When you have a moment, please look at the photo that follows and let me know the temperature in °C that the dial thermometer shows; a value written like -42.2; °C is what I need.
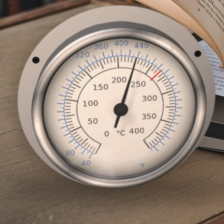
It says 225; °C
